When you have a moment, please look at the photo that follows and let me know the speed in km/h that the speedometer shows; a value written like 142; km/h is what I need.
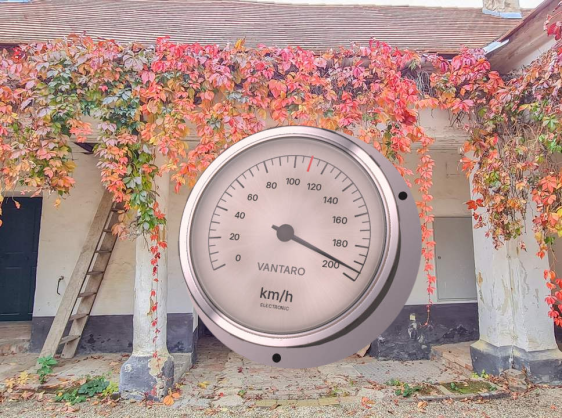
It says 195; km/h
